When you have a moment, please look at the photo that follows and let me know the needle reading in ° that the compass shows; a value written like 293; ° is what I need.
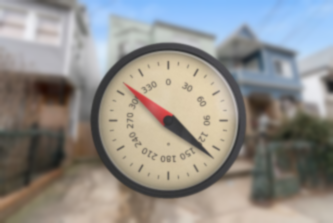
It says 310; °
